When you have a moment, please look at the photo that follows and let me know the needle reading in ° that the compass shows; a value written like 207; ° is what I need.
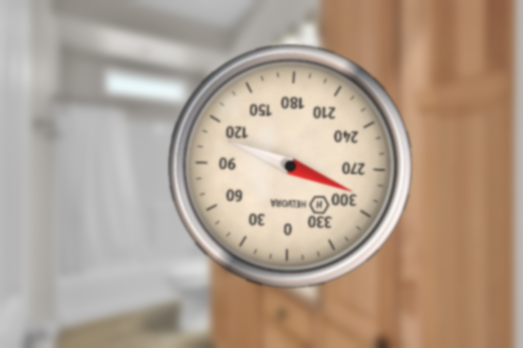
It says 290; °
